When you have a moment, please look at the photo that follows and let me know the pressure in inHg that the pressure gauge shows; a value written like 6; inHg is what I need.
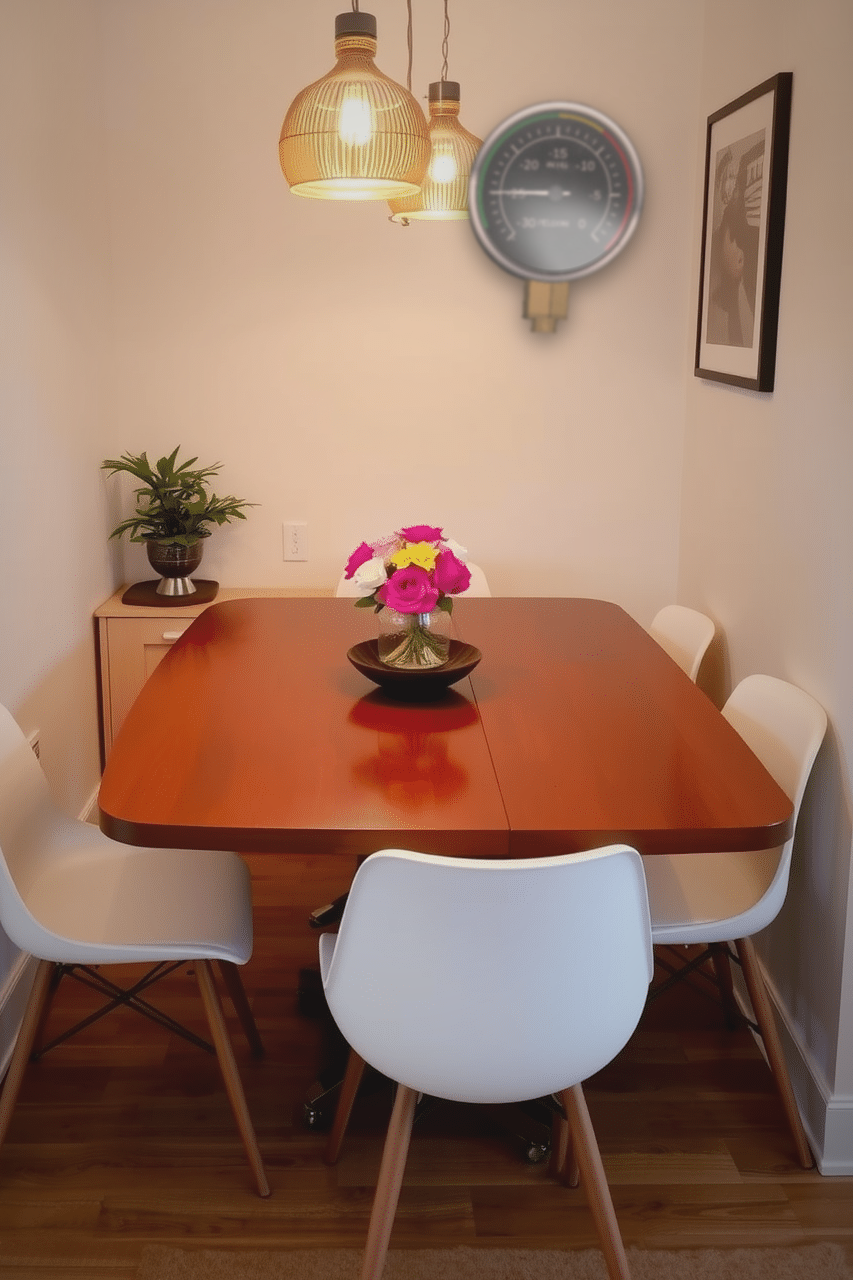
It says -25; inHg
